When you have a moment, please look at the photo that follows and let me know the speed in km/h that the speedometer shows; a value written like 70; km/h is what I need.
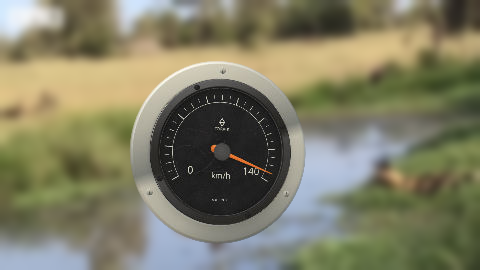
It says 135; km/h
